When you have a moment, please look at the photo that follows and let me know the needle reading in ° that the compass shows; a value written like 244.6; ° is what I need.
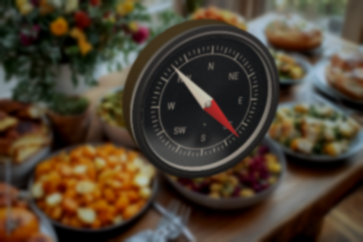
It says 135; °
